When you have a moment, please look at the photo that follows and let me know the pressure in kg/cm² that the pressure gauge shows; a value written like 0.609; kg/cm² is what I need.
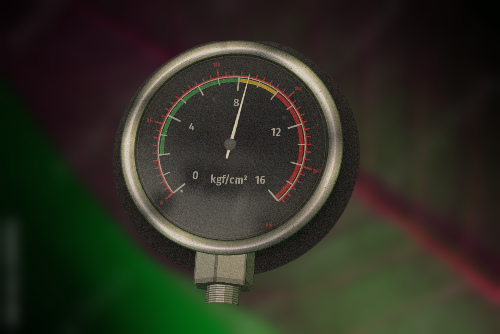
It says 8.5; kg/cm²
